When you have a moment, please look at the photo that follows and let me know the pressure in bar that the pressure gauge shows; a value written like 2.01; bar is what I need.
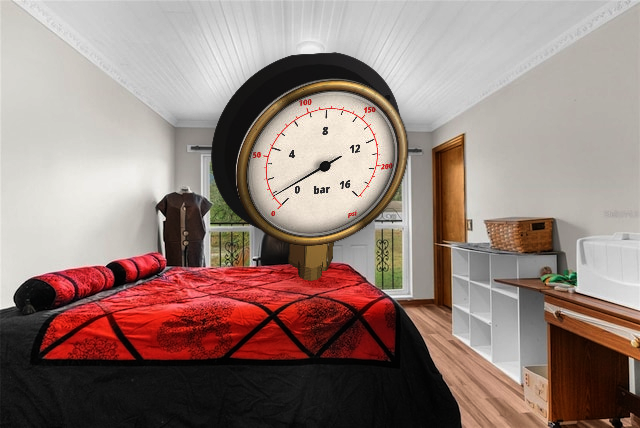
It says 1; bar
